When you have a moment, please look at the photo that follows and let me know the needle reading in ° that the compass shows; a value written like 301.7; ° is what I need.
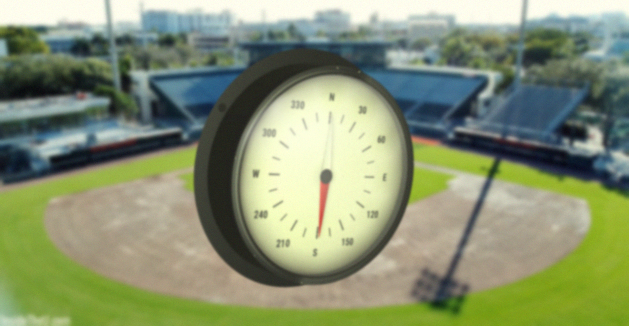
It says 180; °
